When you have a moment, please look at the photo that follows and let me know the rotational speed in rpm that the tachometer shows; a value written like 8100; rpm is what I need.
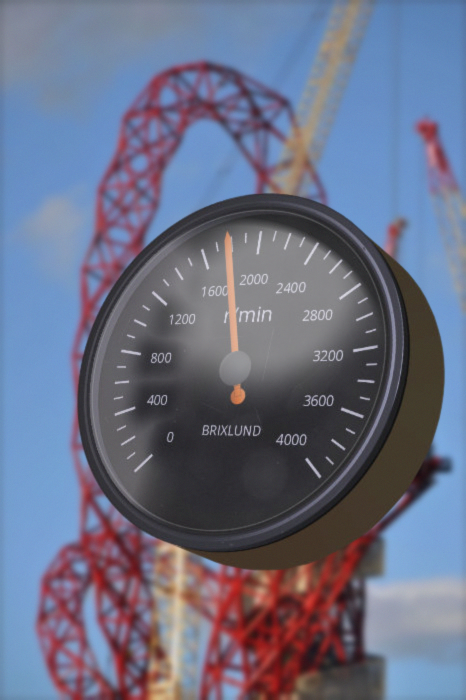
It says 1800; rpm
